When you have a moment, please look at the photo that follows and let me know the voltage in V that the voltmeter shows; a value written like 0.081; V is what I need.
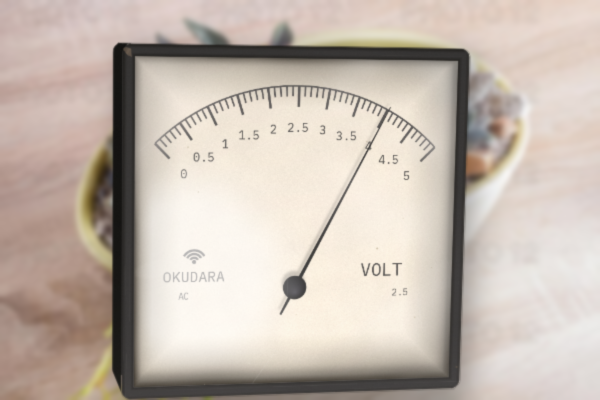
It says 4; V
